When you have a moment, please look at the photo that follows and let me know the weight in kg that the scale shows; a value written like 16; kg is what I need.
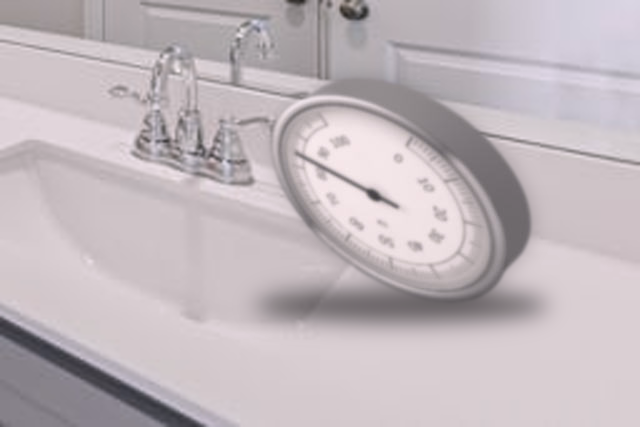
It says 85; kg
